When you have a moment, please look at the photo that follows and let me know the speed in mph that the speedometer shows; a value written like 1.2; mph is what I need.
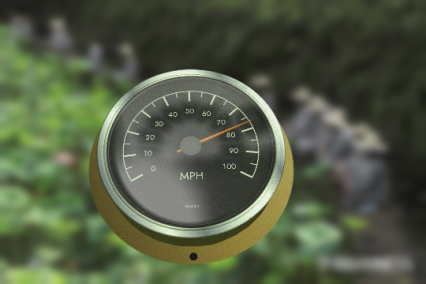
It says 77.5; mph
